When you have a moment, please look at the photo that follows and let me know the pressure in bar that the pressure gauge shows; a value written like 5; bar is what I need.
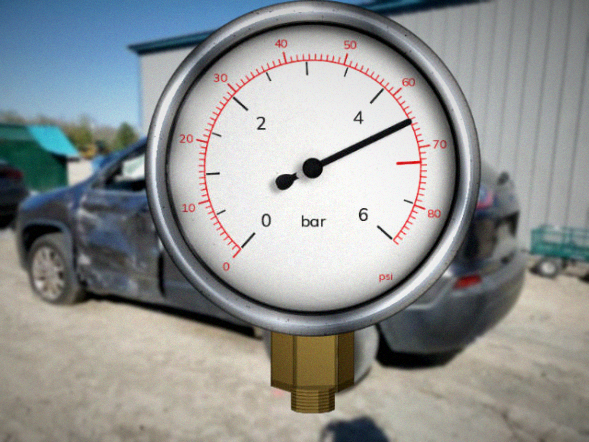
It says 4.5; bar
